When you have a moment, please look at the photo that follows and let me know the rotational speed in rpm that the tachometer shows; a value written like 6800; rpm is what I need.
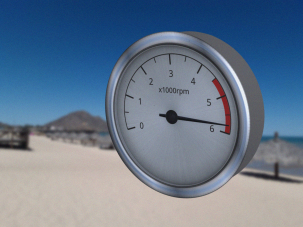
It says 5750; rpm
